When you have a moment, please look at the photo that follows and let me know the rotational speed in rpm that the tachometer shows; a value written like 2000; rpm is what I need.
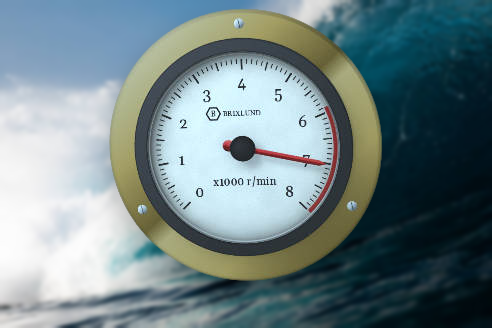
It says 7000; rpm
